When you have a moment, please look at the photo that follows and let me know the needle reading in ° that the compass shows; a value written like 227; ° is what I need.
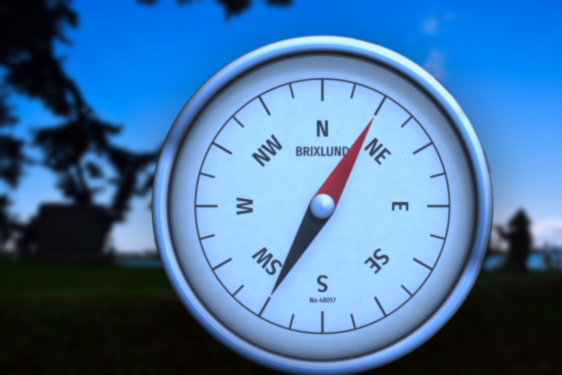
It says 30; °
